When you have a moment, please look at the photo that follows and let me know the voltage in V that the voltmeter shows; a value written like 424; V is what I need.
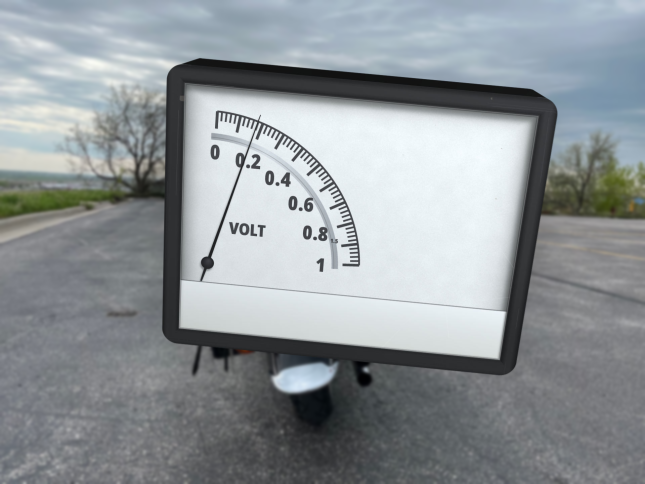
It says 0.18; V
